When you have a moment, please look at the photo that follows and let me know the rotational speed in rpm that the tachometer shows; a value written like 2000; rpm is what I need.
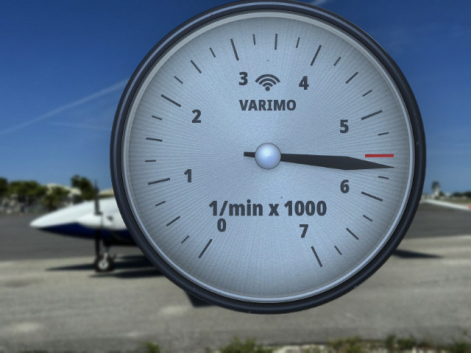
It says 5625; rpm
